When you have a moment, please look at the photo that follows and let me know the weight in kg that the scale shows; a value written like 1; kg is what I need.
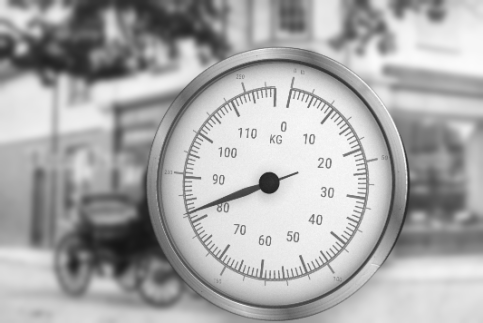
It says 82; kg
